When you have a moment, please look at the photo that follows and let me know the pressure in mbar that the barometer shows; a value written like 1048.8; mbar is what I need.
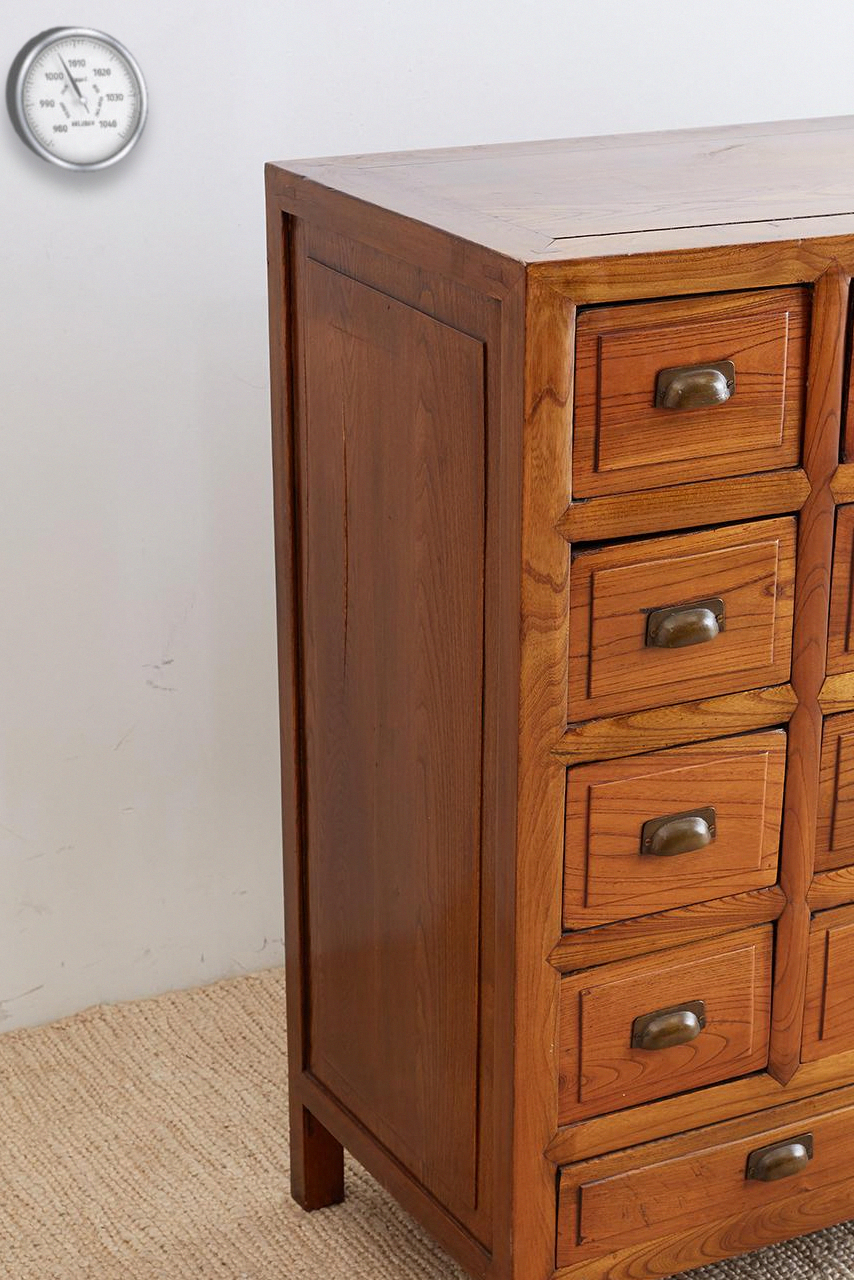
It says 1005; mbar
